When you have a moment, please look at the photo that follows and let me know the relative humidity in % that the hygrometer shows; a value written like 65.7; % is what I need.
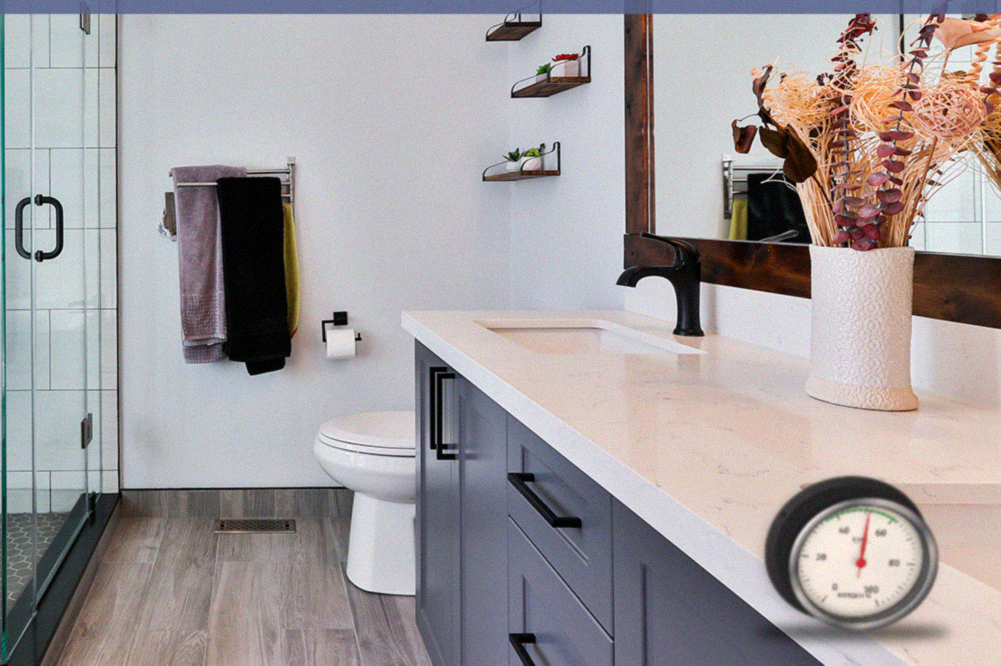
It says 50; %
